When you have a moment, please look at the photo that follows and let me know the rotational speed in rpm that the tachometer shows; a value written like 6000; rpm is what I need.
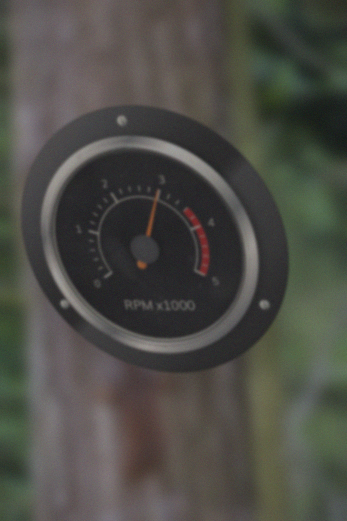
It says 3000; rpm
